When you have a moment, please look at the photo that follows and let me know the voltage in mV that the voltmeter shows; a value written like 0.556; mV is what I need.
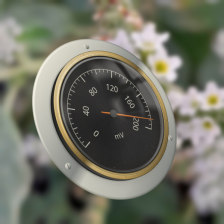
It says 190; mV
